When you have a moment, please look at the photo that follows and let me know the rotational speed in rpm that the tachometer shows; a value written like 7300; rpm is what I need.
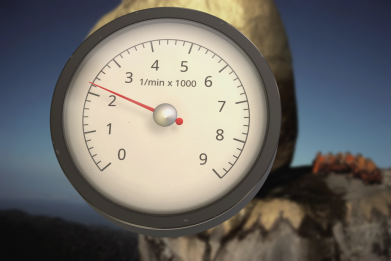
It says 2200; rpm
